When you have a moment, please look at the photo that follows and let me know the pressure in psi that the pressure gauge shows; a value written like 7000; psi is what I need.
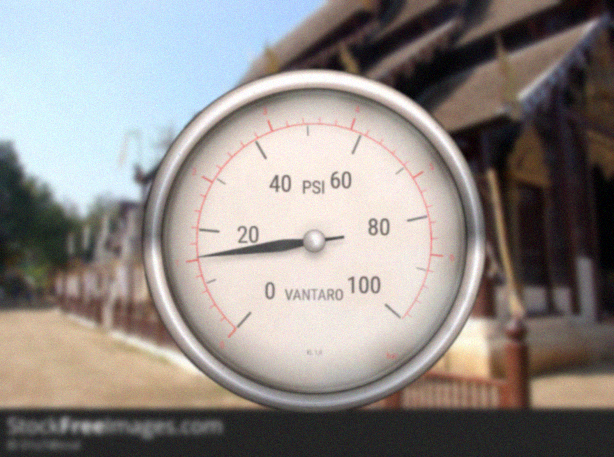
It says 15; psi
